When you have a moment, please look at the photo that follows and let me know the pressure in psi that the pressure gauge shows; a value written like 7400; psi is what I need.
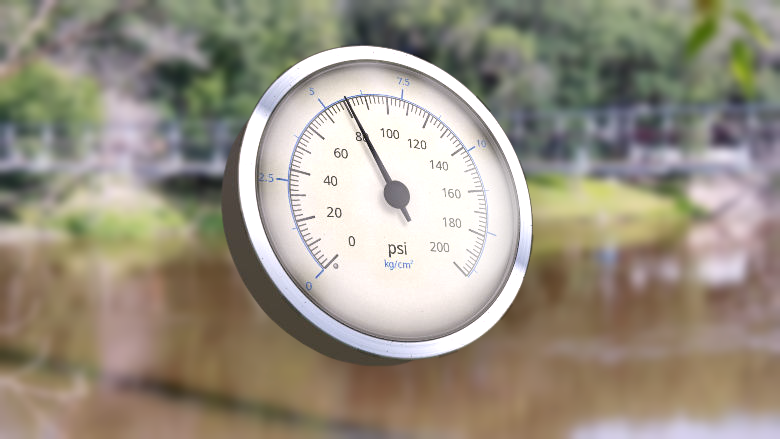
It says 80; psi
